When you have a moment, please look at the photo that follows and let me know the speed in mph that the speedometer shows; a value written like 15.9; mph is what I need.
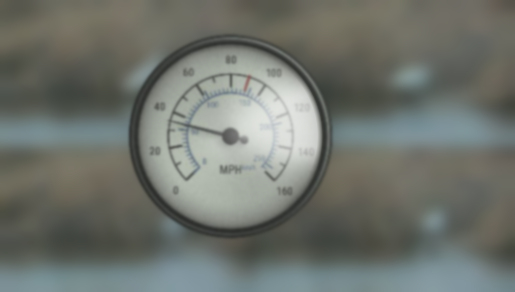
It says 35; mph
